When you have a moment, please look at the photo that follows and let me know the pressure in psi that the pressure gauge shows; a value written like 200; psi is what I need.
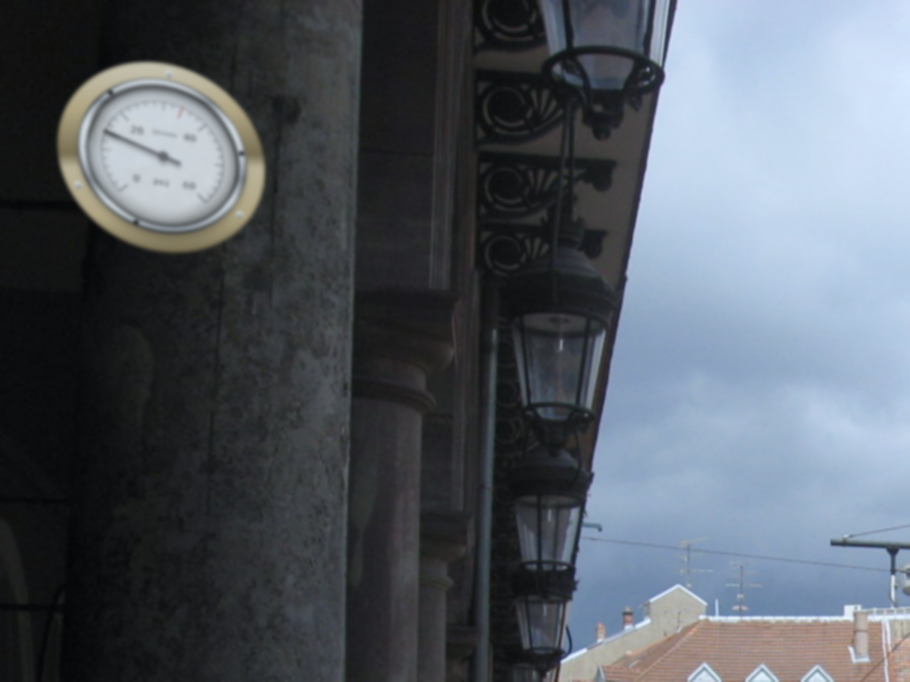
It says 14; psi
